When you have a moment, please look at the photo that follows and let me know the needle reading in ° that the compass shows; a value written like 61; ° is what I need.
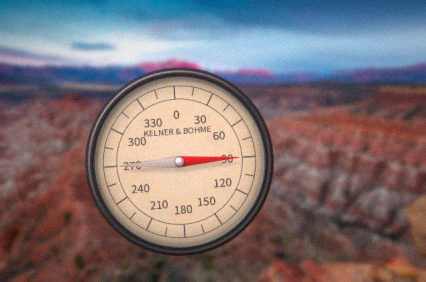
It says 90; °
